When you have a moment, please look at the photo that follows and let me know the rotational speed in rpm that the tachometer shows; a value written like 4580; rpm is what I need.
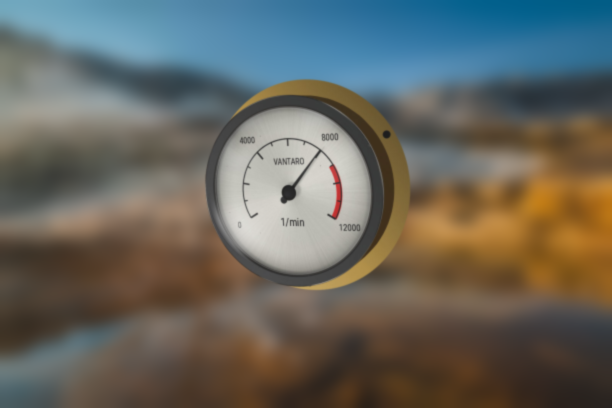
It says 8000; rpm
